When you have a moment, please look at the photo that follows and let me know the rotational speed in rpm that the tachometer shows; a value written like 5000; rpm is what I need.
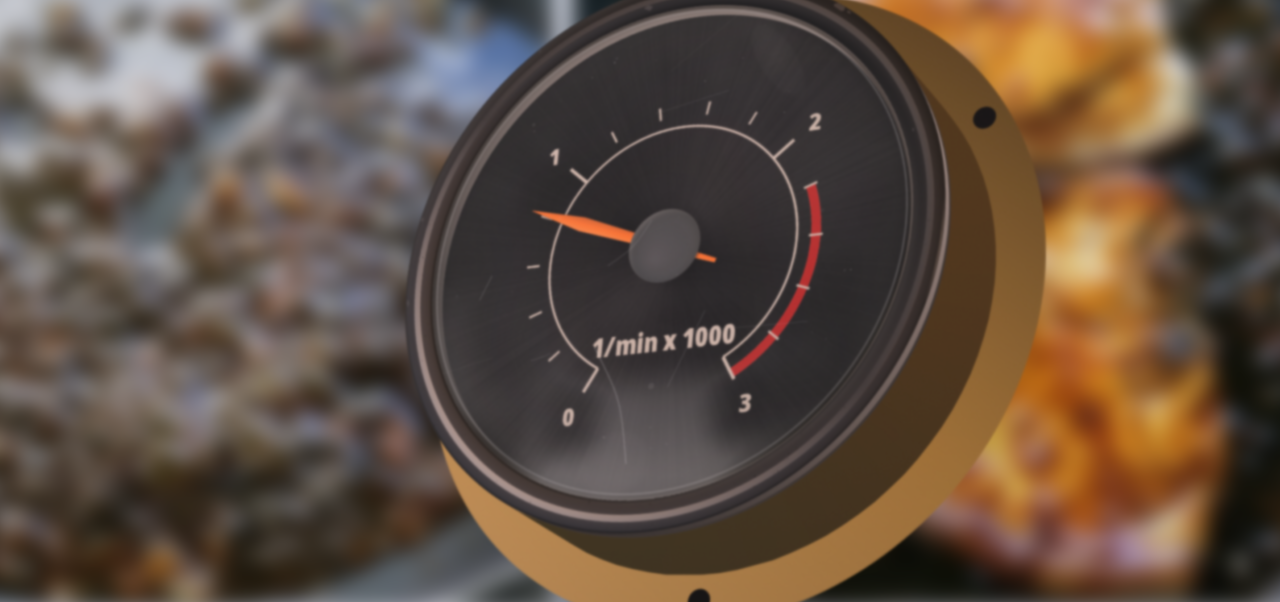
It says 800; rpm
